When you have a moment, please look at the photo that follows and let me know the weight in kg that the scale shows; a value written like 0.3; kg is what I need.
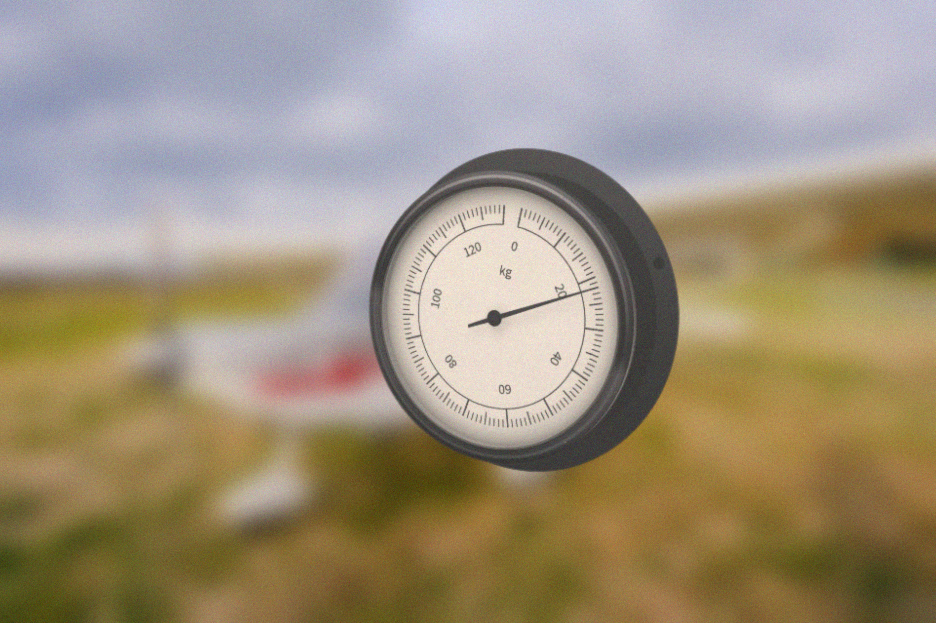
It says 22; kg
